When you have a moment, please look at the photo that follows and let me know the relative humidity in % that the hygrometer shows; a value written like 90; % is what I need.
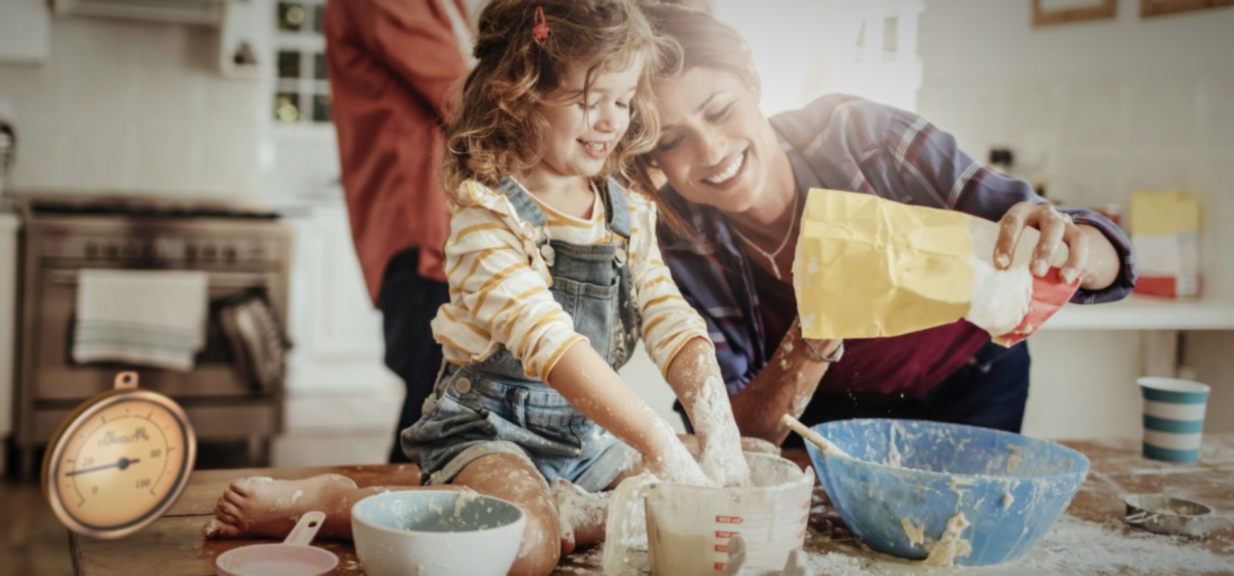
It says 15; %
